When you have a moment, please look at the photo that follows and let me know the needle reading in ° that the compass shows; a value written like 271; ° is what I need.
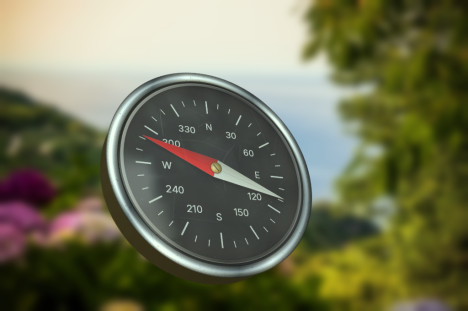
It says 290; °
